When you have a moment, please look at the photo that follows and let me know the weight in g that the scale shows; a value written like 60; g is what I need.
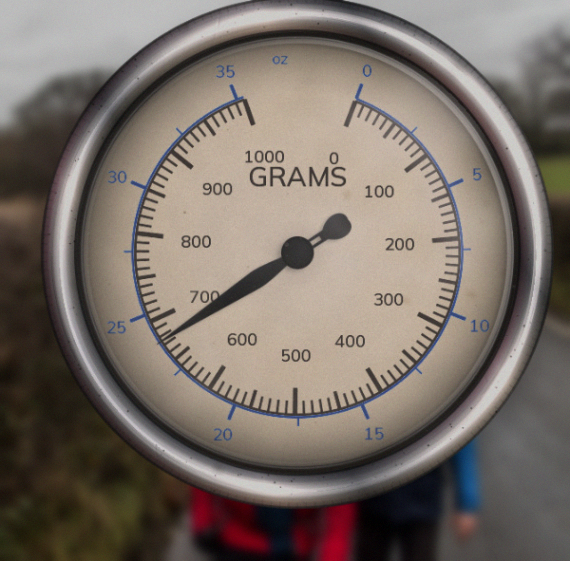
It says 675; g
